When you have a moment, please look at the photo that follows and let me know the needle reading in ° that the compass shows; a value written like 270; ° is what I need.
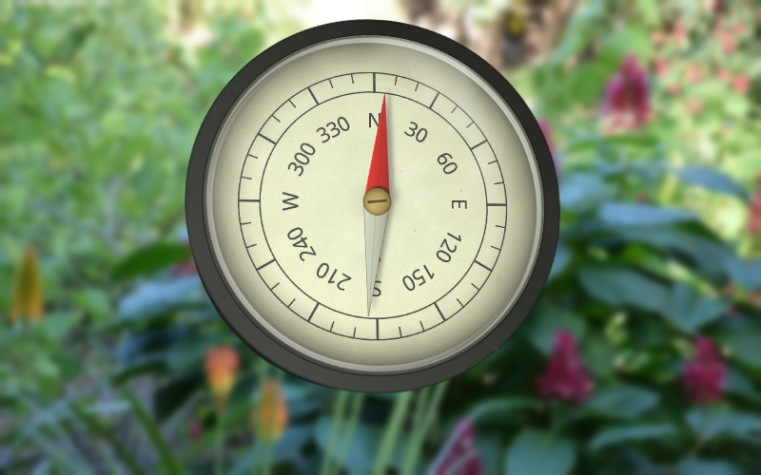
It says 5; °
